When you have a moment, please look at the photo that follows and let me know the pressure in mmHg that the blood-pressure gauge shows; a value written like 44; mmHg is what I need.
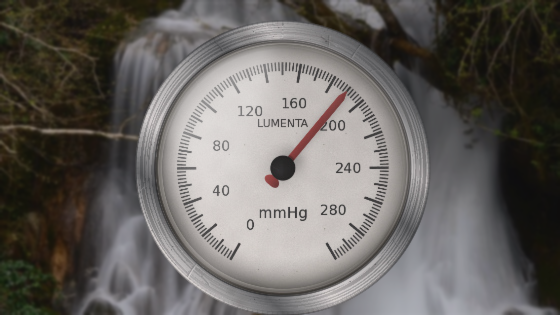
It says 190; mmHg
